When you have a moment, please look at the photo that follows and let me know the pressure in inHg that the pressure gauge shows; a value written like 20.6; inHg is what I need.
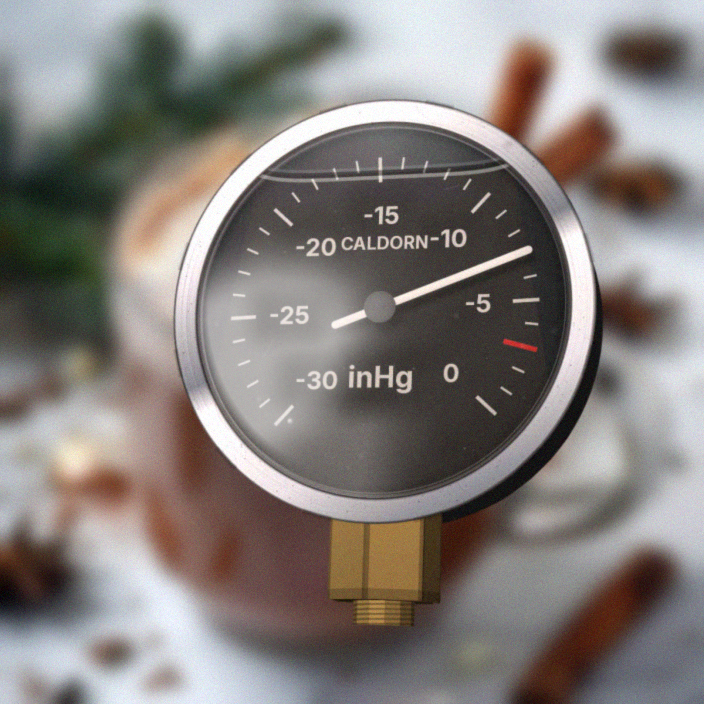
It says -7; inHg
